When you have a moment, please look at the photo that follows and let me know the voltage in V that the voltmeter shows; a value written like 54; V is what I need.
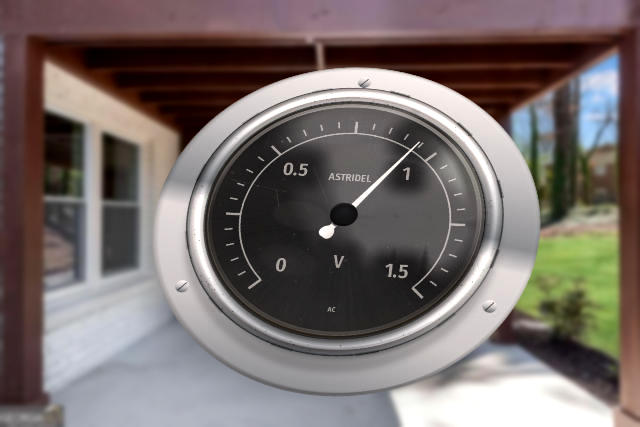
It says 0.95; V
